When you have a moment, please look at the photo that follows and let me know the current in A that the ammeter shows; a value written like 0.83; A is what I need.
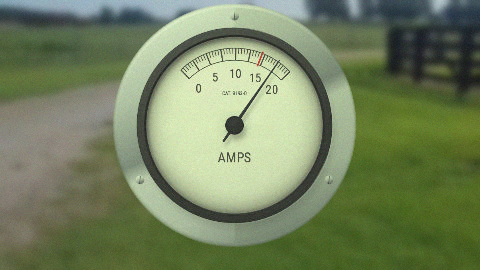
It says 17.5; A
